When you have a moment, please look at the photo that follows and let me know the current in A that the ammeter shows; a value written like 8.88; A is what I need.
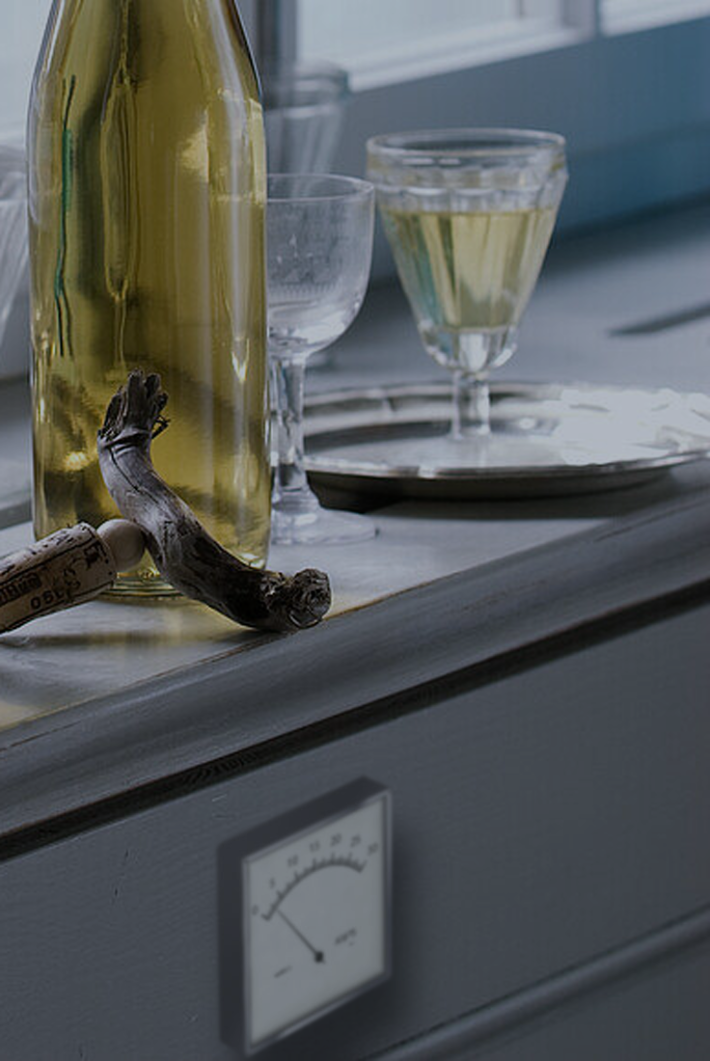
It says 2.5; A
